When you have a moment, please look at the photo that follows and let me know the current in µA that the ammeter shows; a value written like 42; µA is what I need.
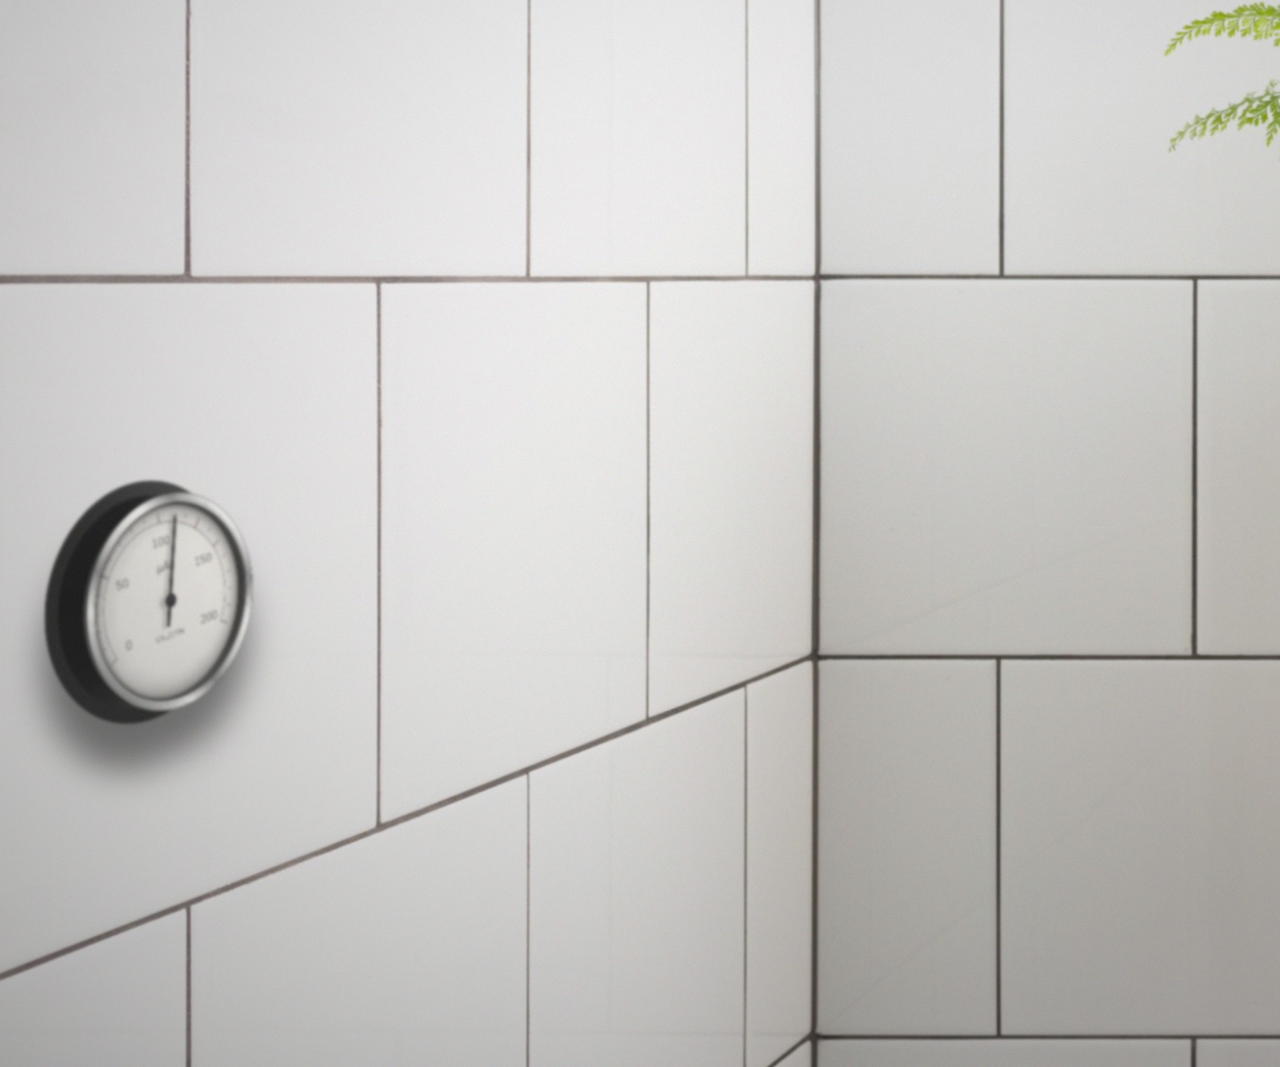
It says 110; µA
